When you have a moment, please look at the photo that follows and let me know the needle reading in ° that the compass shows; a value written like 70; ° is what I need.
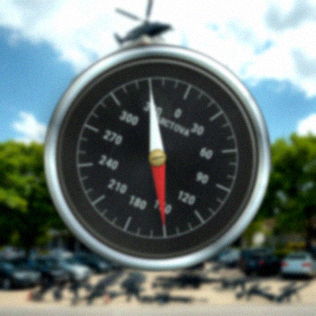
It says 150; °
